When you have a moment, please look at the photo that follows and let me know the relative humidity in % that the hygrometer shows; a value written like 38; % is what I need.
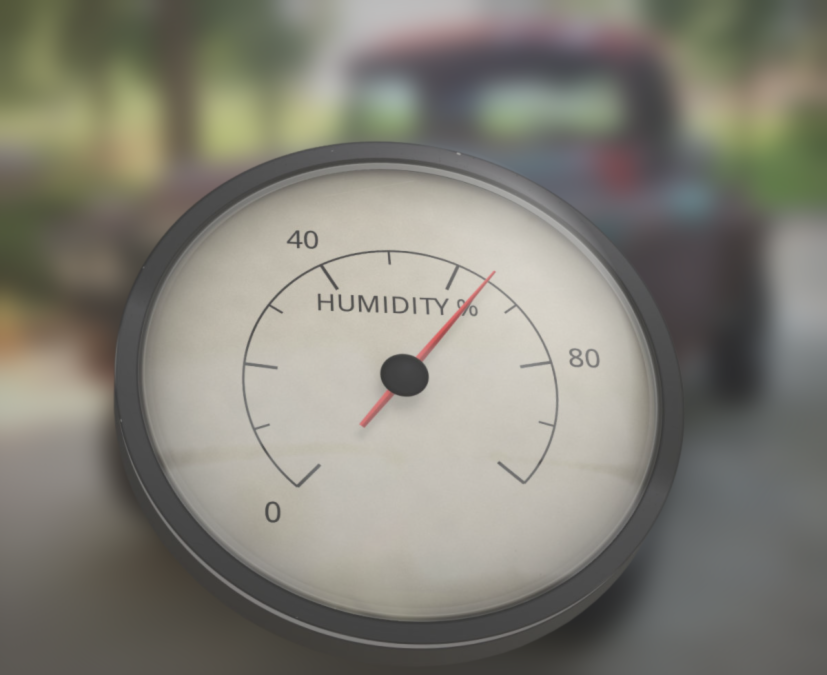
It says 65; %
